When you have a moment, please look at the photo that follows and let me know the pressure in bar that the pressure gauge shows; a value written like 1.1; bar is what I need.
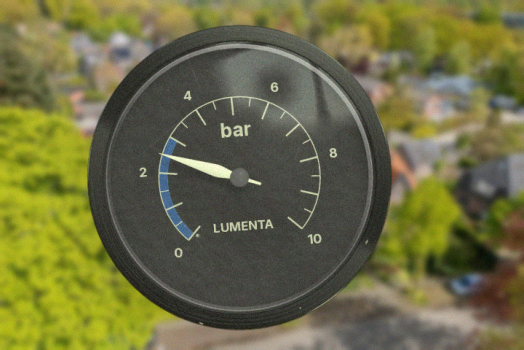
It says 2.5; bar
